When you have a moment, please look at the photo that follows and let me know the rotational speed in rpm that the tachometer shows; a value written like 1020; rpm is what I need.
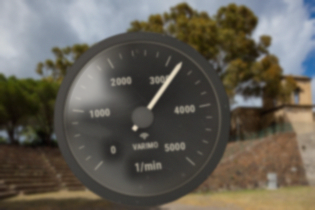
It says 3200; rpm
